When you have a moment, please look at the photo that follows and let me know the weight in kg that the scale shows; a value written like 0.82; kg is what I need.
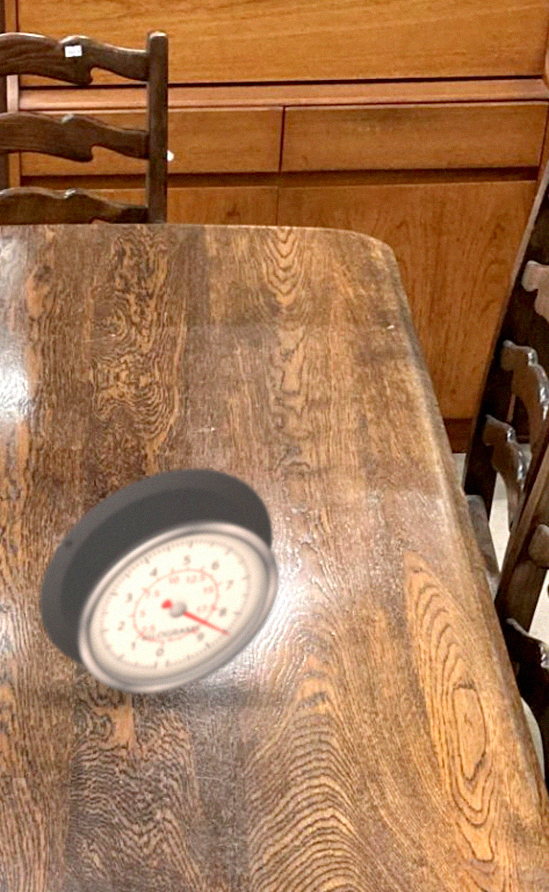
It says 8.5; kg
